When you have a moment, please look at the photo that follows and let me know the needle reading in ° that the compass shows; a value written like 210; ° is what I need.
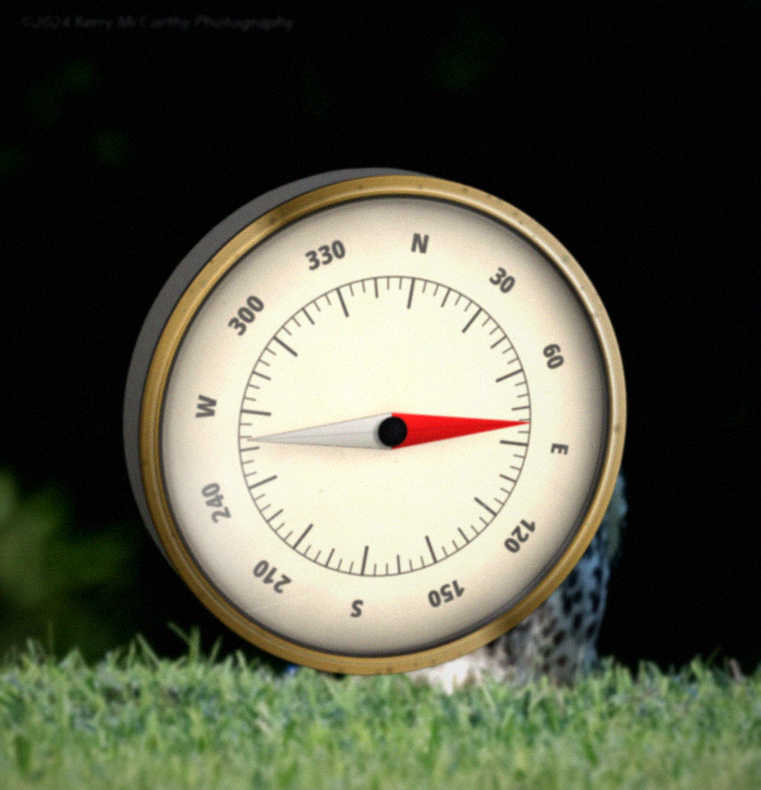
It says 80; °
